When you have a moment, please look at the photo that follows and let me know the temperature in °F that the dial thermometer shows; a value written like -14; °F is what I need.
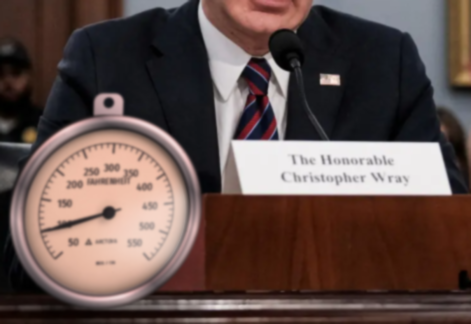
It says 100; °F
